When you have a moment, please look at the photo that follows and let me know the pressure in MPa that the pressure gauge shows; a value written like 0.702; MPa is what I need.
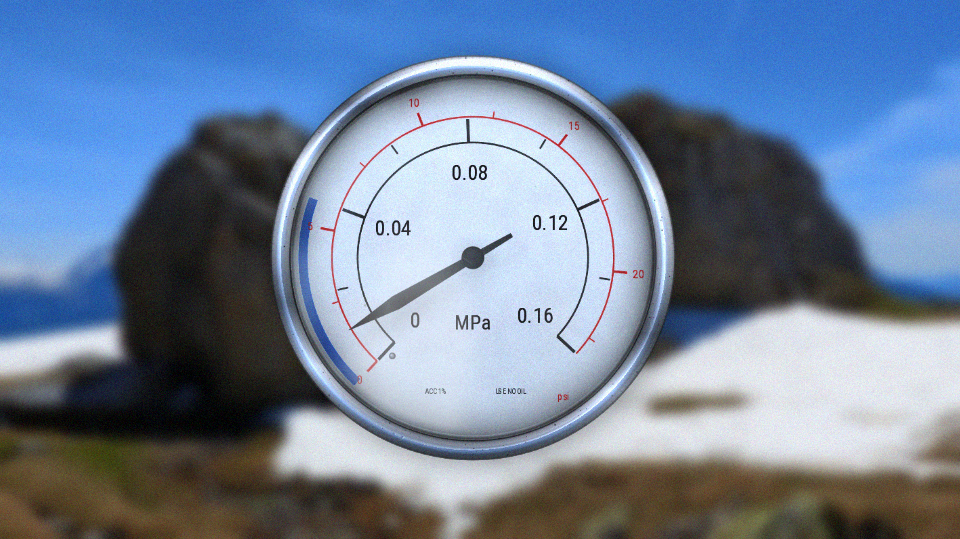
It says 0.01; MPa
